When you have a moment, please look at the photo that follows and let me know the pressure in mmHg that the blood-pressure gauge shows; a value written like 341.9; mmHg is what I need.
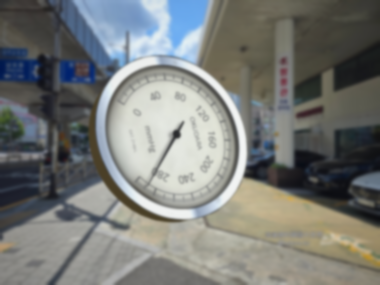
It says 290; mmHg
